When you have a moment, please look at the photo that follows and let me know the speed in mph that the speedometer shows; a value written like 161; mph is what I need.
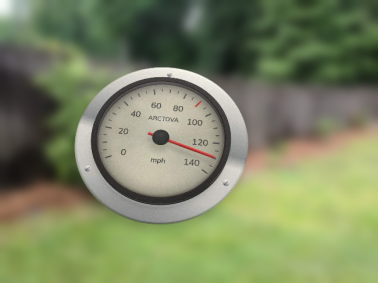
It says 130; mph
